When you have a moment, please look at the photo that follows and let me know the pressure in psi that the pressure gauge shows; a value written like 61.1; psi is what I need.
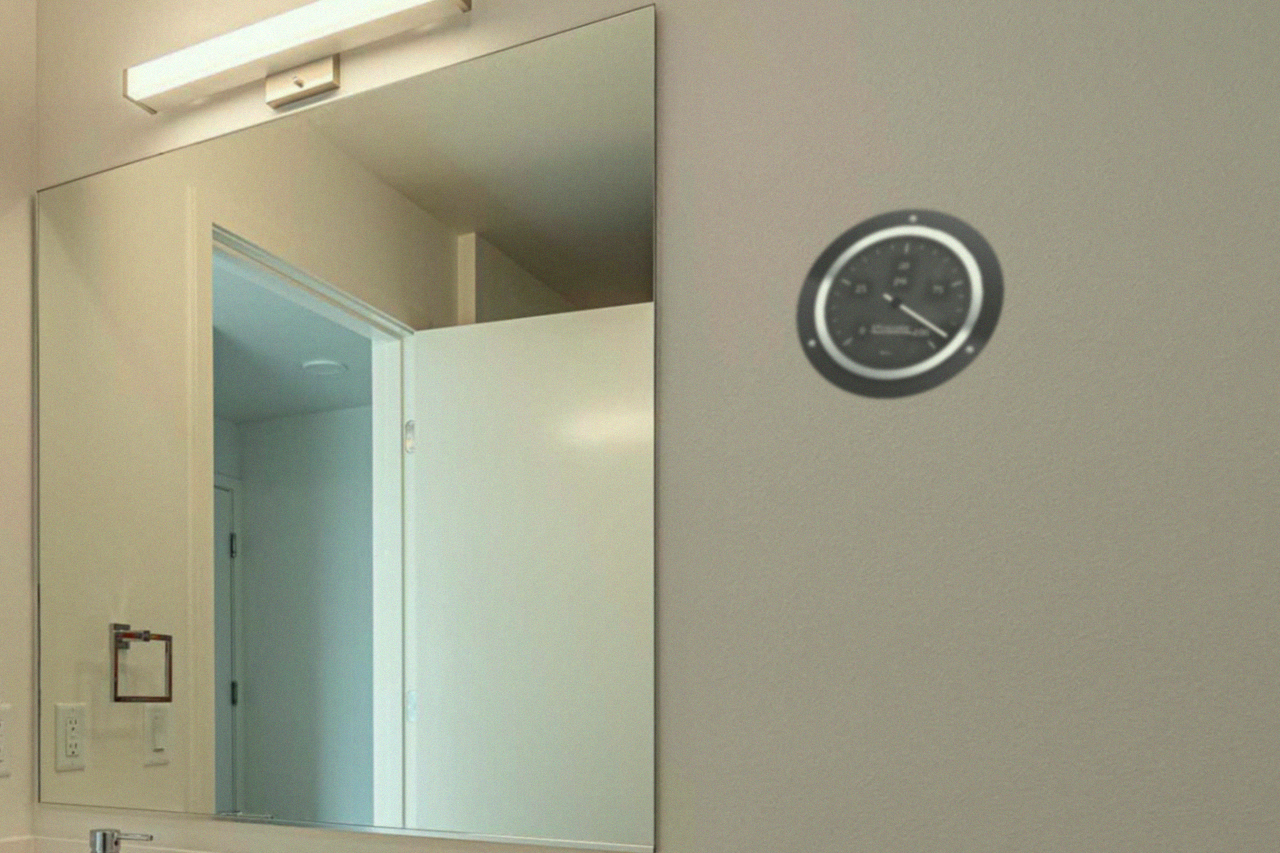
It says 95; psi
